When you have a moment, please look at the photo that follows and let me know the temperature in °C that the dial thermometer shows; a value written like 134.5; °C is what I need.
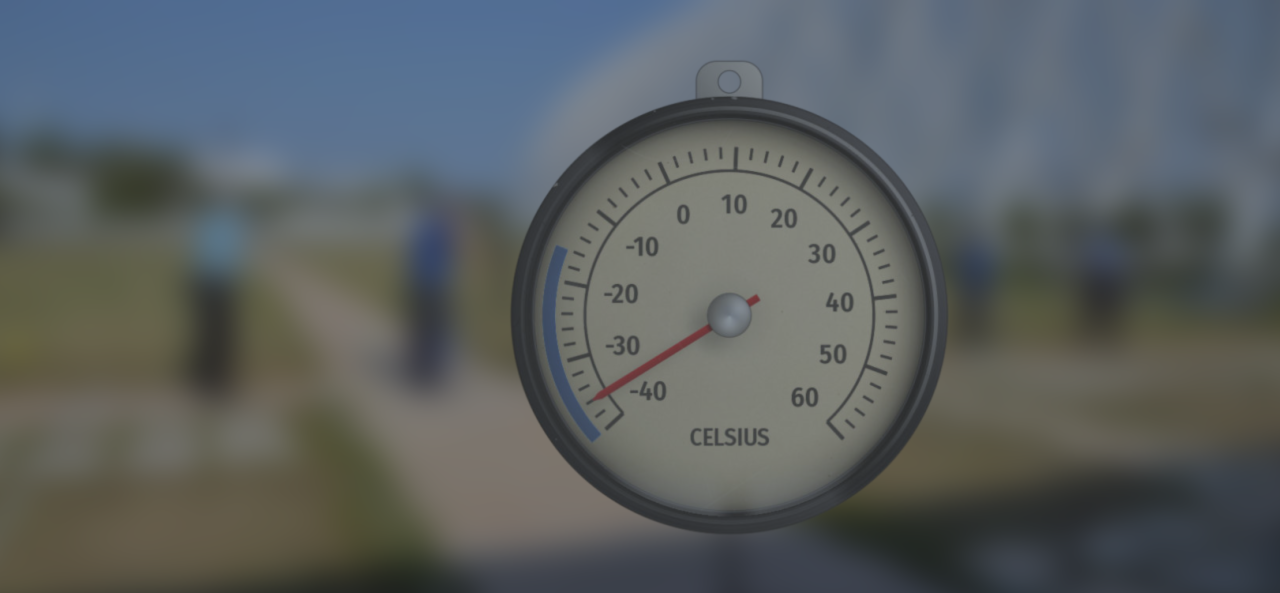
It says -36; °C
